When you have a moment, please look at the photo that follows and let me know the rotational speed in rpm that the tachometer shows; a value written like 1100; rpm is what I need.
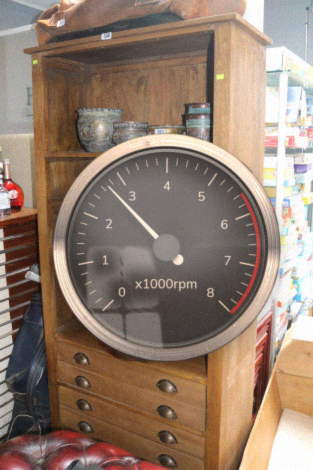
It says 2700; rpm
